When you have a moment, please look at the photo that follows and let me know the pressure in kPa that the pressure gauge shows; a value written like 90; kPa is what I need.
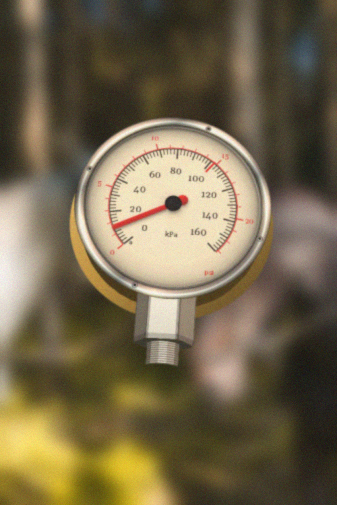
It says 10; kPa
